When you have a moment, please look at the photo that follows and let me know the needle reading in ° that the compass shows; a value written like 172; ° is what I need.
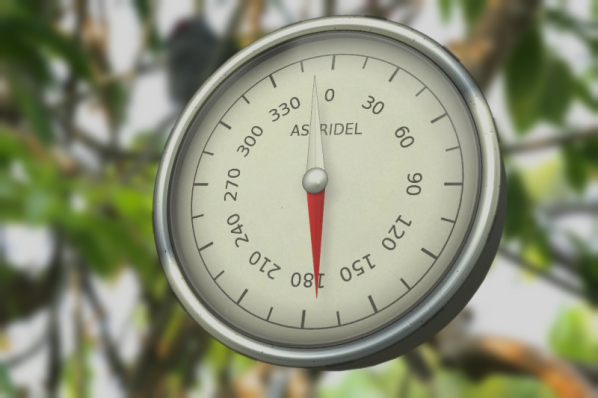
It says 172.5; °
